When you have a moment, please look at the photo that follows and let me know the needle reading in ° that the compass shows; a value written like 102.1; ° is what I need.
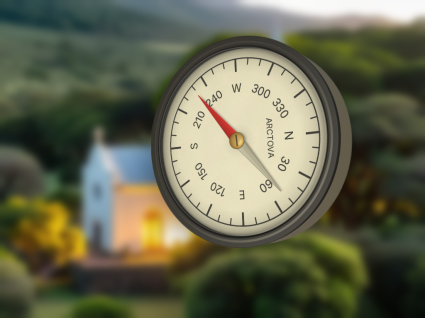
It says 230; °
